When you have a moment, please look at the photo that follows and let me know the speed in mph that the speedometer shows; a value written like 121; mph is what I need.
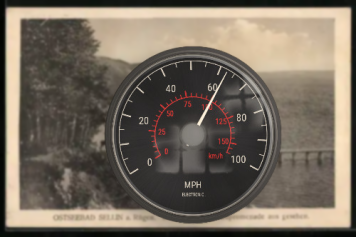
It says 62.5; mph
